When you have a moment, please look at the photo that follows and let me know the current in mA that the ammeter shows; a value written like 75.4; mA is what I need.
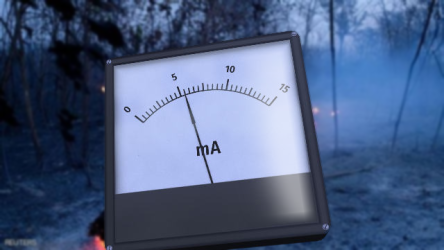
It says 5.5; mA
